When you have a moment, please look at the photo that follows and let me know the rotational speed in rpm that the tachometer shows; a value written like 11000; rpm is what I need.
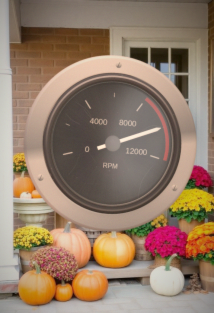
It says 10000; rpm
